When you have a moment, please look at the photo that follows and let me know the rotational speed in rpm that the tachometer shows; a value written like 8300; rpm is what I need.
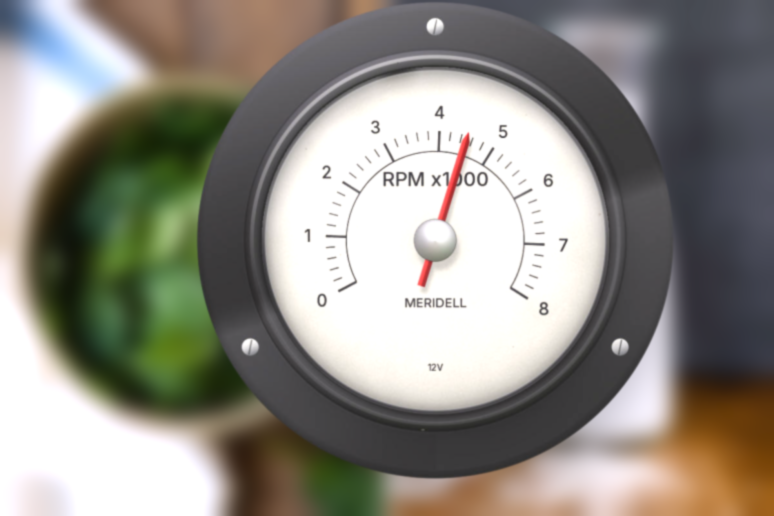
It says 4500; rpm
